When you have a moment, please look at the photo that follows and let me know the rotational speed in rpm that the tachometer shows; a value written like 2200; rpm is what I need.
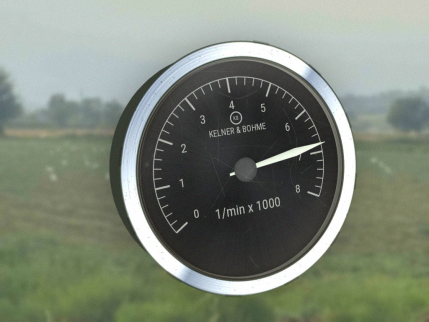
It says 6800; rpm
